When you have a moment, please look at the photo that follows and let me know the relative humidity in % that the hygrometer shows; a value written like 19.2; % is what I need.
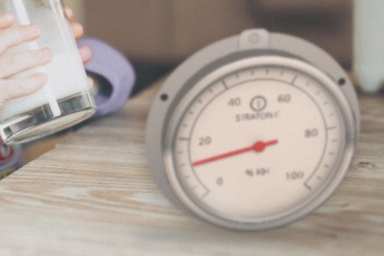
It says 12; %
